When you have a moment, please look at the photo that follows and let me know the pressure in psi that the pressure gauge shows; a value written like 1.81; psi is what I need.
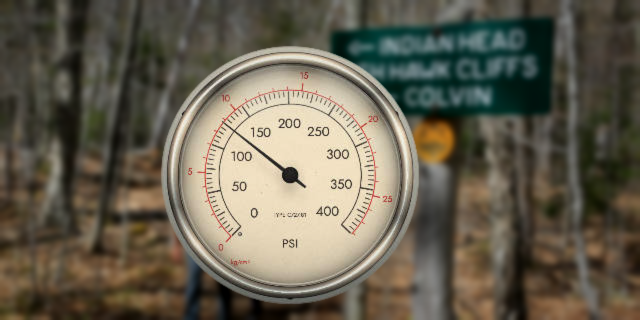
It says 125; psi
